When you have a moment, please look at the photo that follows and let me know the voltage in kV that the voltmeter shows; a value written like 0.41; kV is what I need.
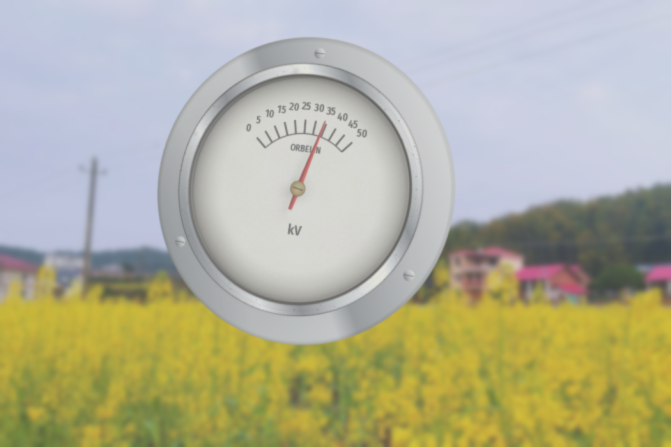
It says 35; kV
